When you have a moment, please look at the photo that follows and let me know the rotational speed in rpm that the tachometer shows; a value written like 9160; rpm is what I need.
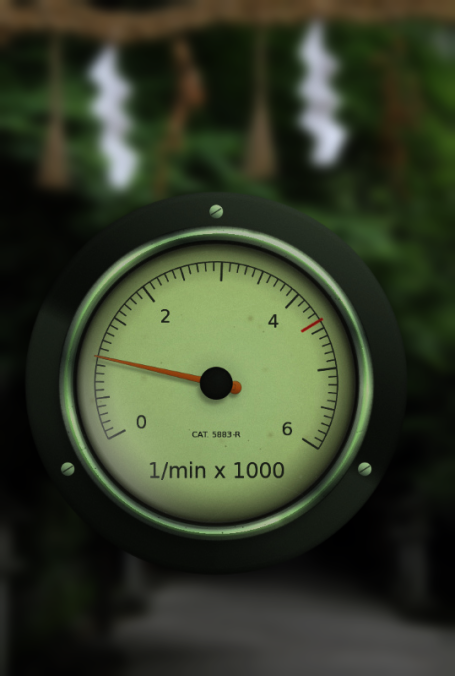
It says 1000; rpm
